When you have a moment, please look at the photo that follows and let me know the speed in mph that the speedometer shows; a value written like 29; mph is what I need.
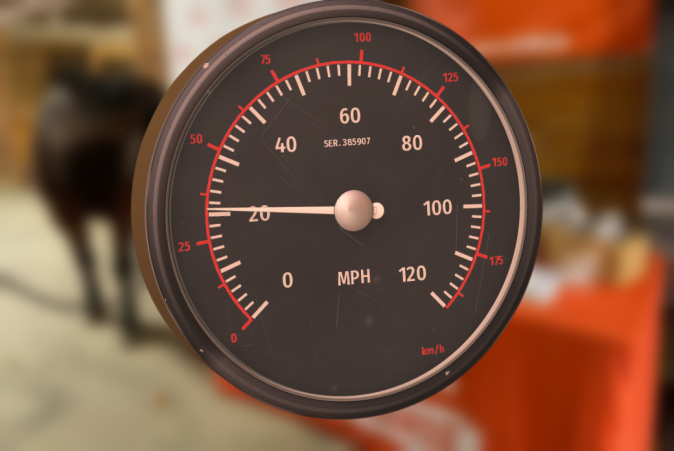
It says 21; mph
